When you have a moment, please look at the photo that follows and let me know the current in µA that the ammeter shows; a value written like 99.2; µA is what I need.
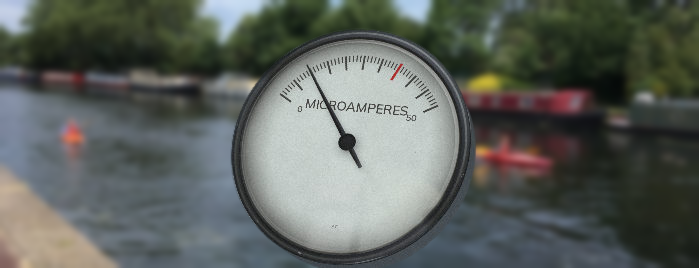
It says 10; µA
